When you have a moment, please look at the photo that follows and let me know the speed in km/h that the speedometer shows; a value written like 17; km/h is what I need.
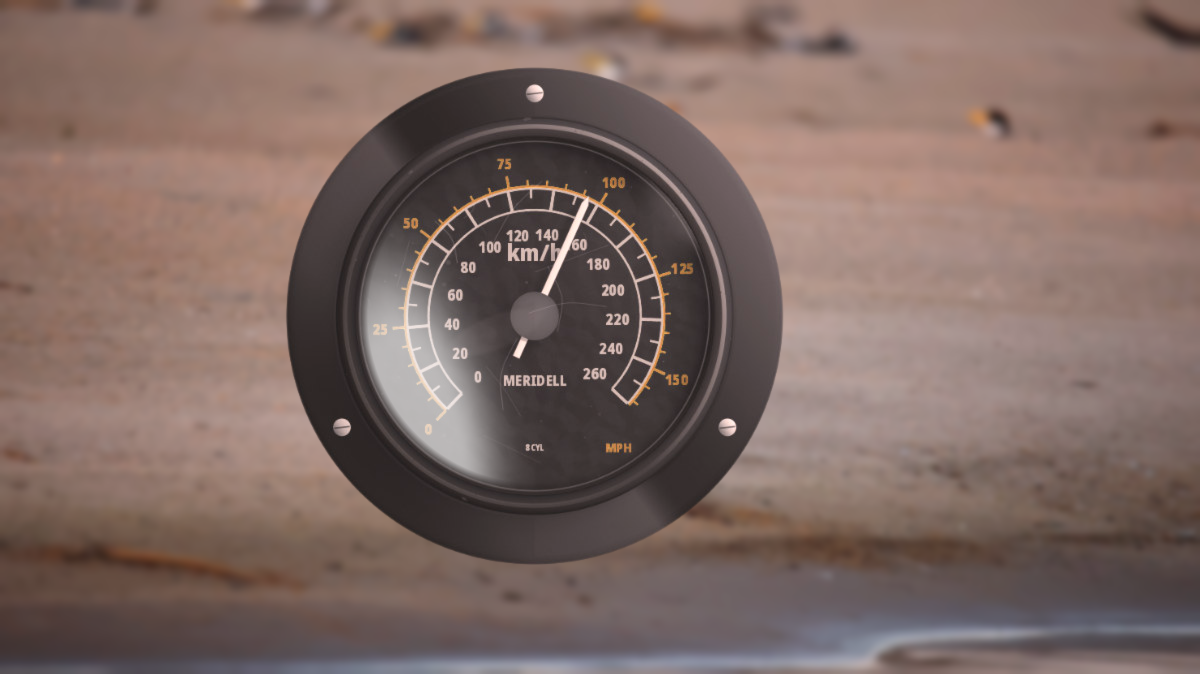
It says 155; km/h
